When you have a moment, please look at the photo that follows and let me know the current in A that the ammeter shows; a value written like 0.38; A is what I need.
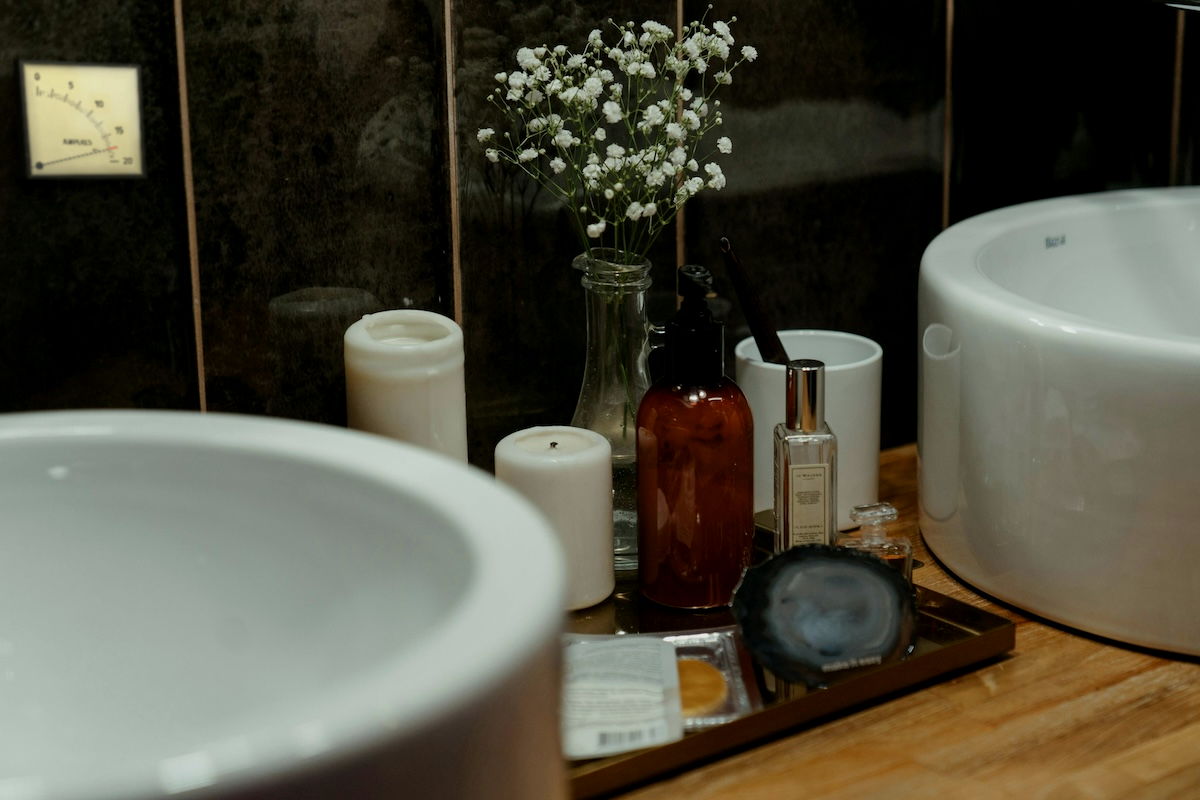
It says 17.5; A
